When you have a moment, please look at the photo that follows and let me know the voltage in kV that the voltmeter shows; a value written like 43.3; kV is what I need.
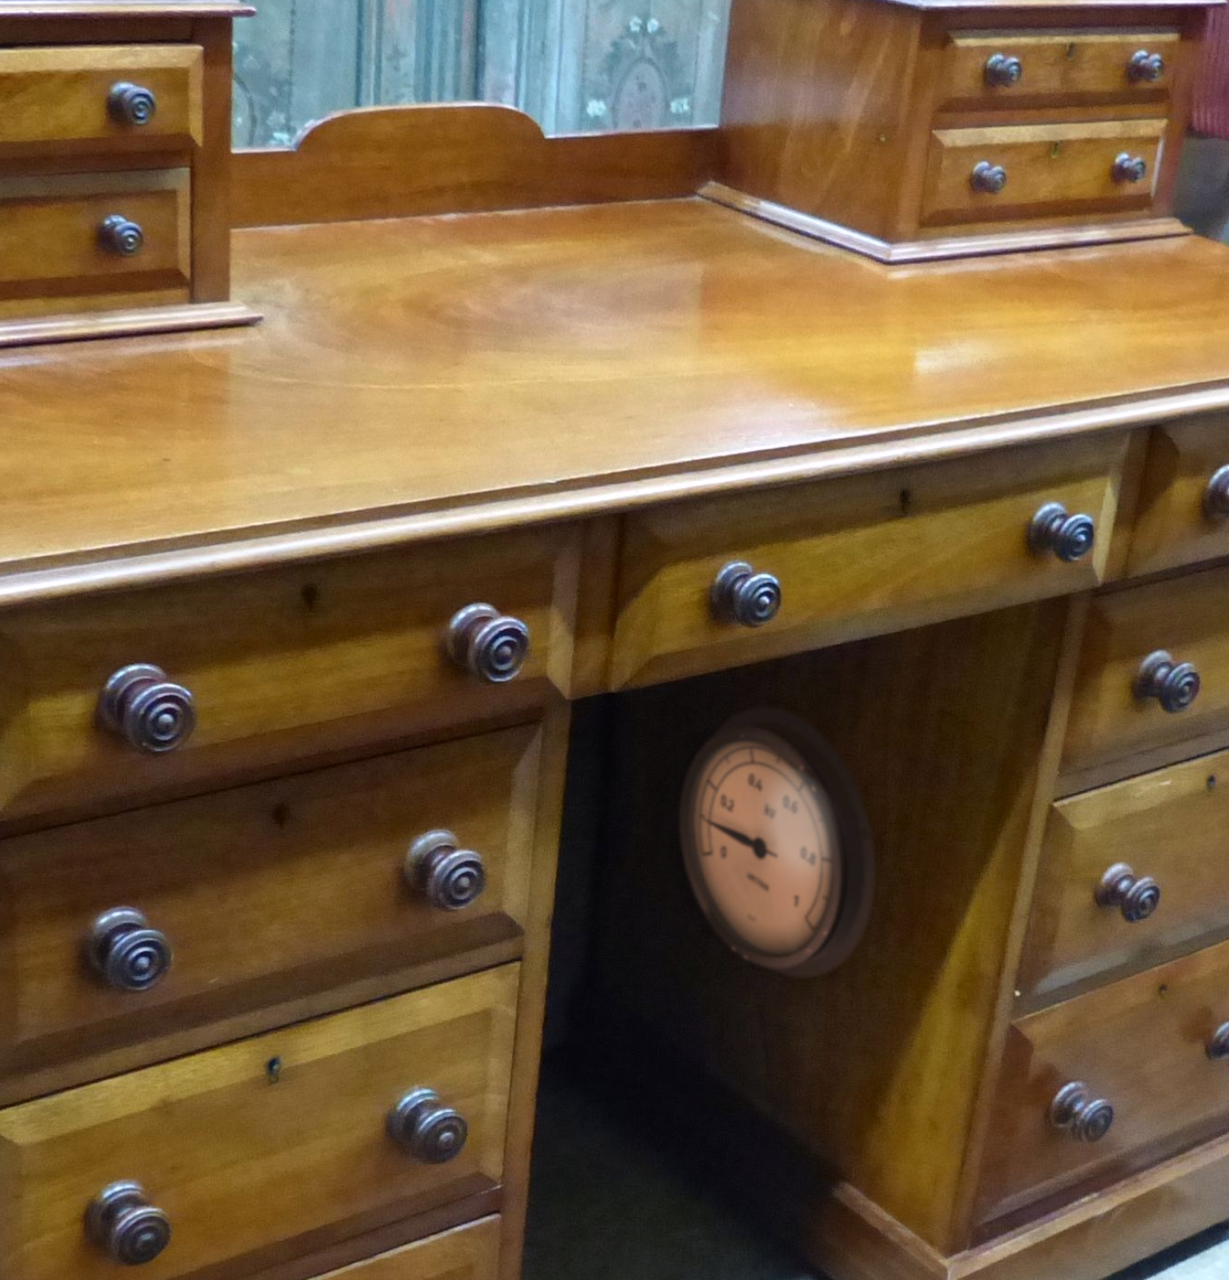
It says 0.1; kV
